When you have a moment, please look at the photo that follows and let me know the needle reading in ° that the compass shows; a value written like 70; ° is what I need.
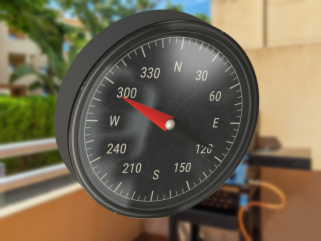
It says 295; °
